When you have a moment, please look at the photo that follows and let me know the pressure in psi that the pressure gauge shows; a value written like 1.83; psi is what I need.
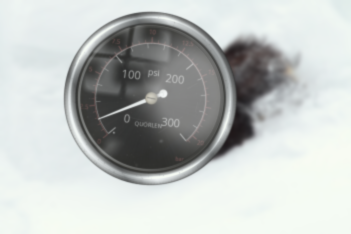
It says 20; psi
